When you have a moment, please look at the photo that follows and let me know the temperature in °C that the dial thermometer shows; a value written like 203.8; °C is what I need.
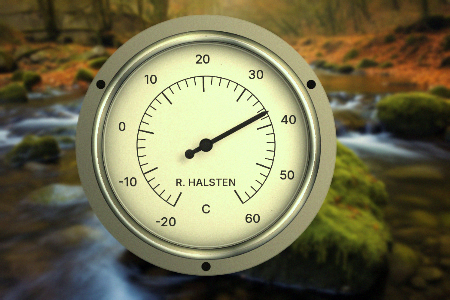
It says 37; °C
